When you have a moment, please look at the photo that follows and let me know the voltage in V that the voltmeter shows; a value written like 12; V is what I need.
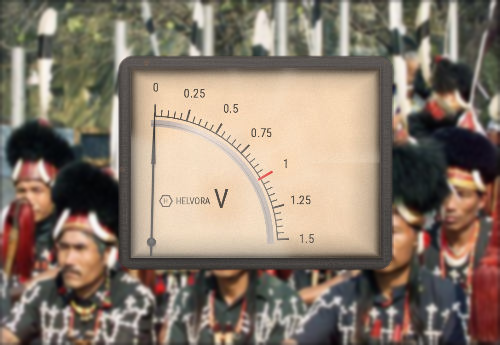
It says 0; V
